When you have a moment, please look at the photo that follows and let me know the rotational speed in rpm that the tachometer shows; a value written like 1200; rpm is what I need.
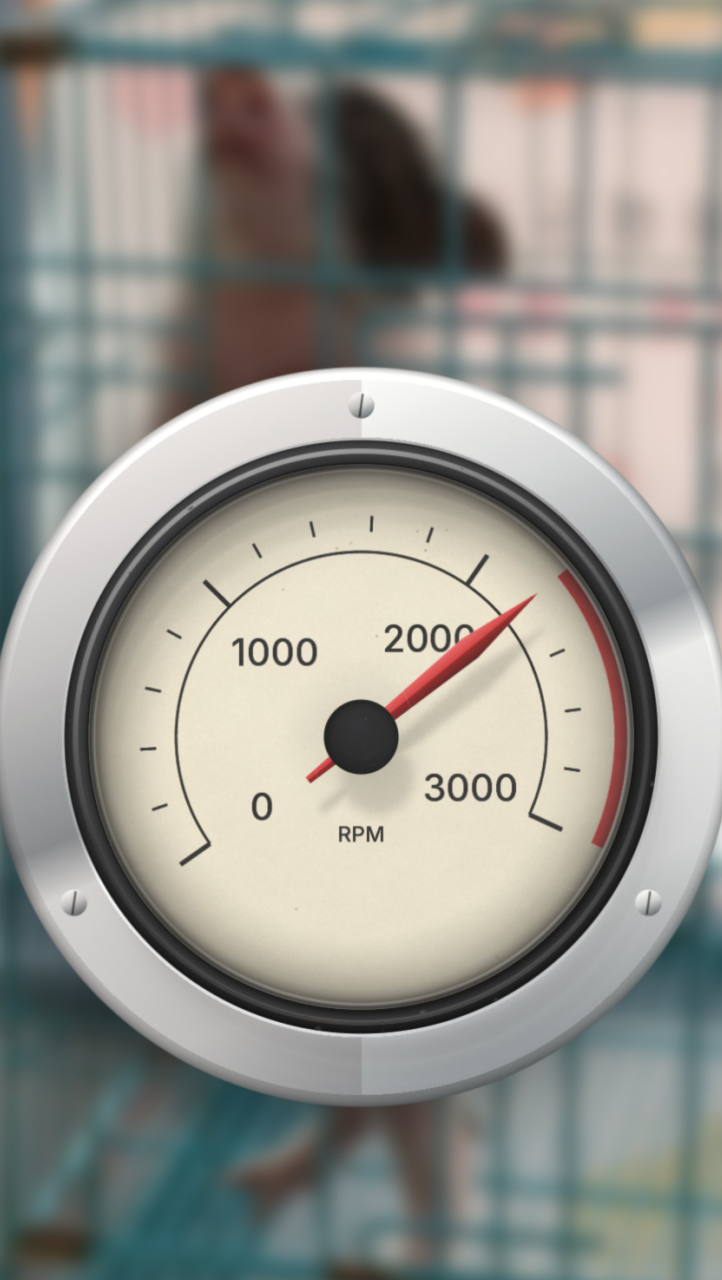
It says 2200; rpm
